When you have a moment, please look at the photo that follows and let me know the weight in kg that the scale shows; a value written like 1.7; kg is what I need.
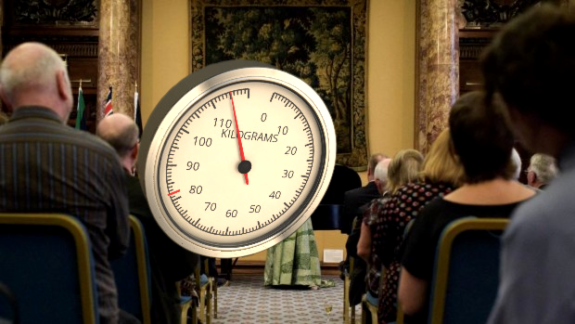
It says 115; kg
